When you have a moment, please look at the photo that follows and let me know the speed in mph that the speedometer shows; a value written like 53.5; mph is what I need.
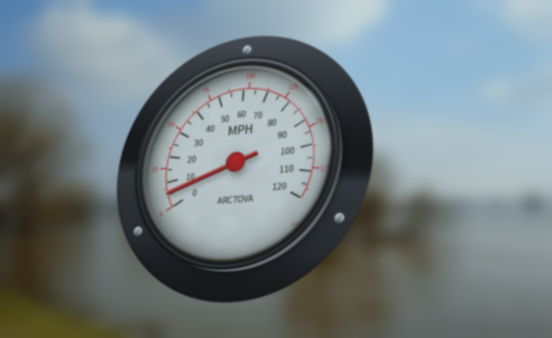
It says 5; mph
